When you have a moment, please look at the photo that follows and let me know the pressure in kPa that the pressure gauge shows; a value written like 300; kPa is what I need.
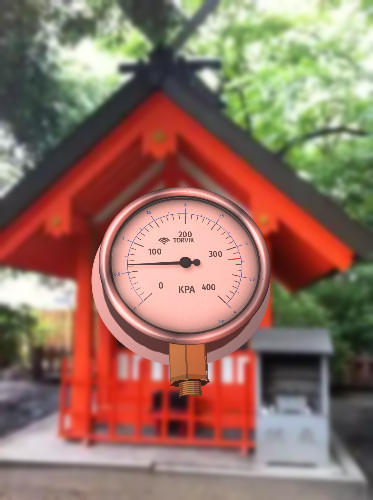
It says 60; kPa
